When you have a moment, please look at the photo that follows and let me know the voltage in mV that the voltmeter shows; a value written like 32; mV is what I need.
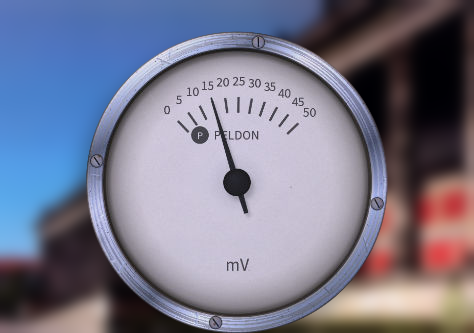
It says 15; mV
